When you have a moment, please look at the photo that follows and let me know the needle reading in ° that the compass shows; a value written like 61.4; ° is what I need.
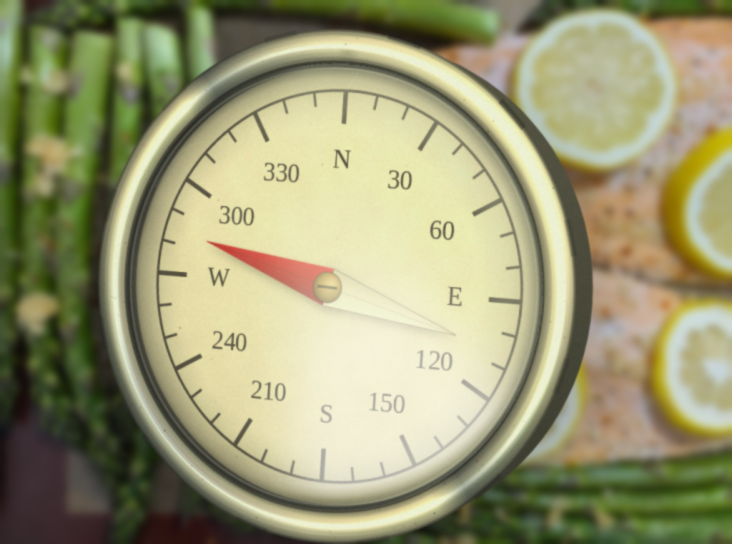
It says 285; °
